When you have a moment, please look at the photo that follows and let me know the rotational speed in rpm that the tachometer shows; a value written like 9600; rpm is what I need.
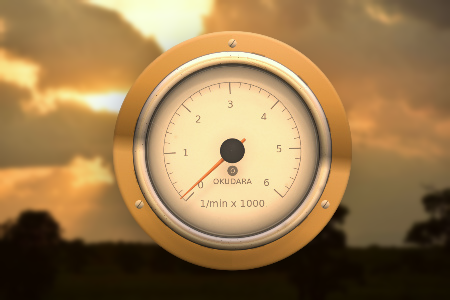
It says 100; rpm
